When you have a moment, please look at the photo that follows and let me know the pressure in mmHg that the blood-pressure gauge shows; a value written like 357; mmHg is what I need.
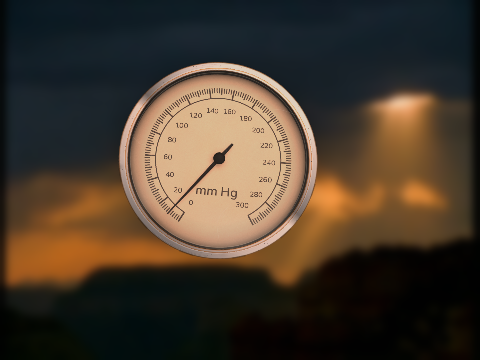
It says 10; mmHg
